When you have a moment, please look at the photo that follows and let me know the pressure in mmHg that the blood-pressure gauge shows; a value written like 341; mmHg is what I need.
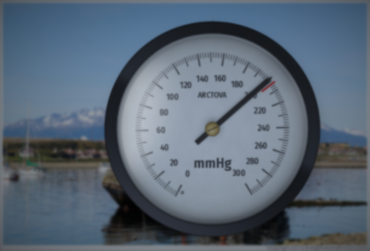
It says 200; mmHg
